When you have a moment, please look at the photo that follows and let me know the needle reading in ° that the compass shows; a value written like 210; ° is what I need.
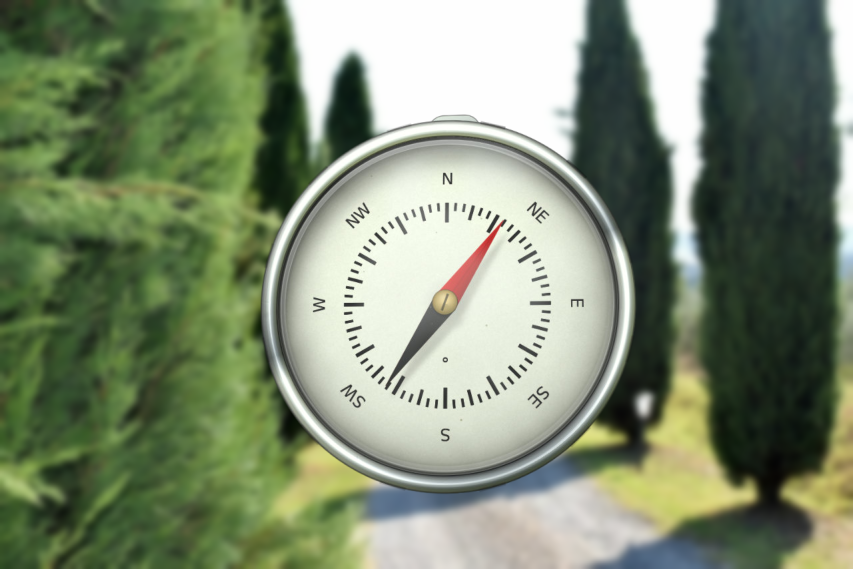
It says 35; °
